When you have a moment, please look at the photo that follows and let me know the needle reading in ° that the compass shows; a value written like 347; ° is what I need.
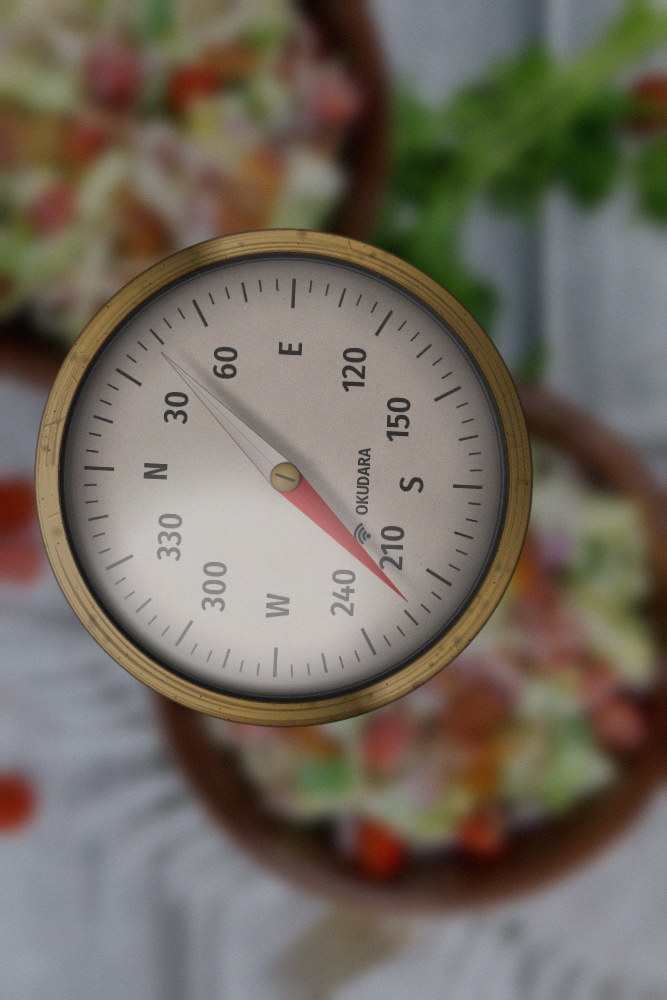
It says 222.5; °
